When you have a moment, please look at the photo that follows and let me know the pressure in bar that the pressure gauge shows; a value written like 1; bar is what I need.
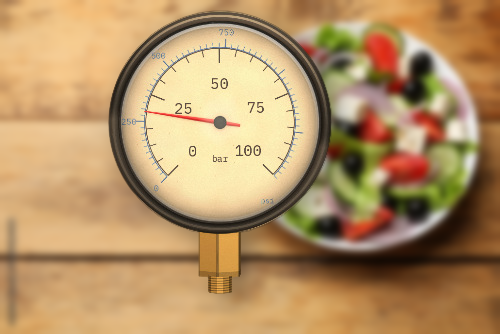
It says 20; bar
